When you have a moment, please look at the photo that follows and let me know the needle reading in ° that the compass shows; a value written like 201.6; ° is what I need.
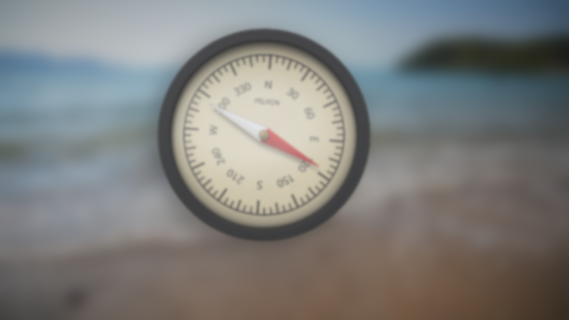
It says 115; °
